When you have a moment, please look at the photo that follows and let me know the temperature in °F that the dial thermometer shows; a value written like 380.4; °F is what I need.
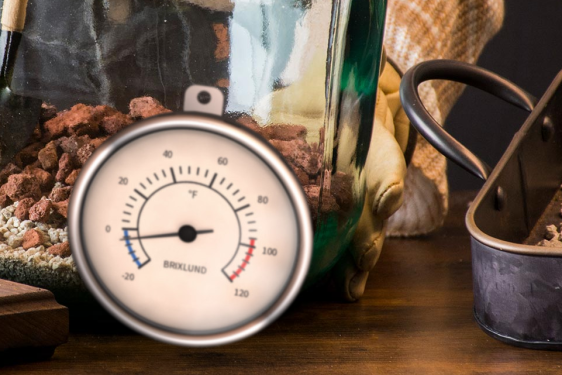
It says -4; °F
